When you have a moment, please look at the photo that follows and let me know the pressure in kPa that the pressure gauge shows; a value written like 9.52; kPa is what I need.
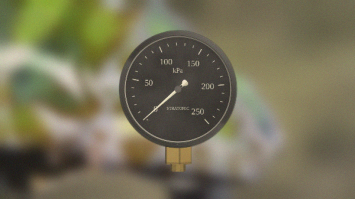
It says 0; kPa
